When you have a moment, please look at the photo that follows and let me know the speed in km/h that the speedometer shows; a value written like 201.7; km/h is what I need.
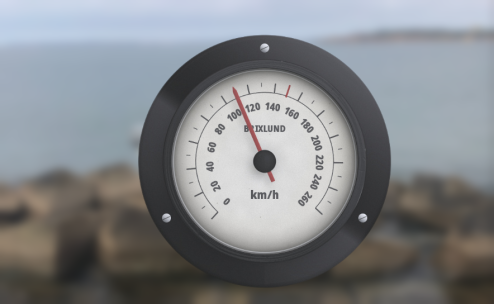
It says 110; km/h
